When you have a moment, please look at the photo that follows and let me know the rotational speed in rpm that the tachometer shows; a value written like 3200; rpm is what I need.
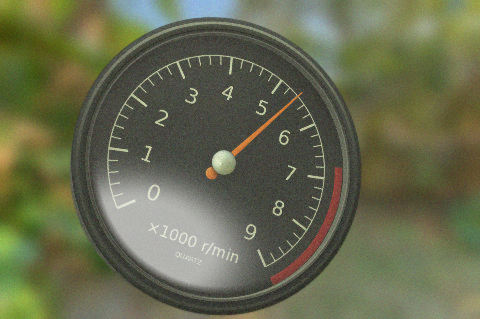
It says 5400; rpm
